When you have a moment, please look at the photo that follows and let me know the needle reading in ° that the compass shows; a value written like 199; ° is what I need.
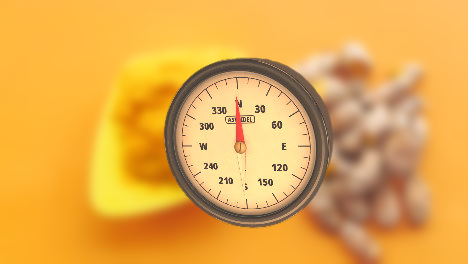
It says 0; °
